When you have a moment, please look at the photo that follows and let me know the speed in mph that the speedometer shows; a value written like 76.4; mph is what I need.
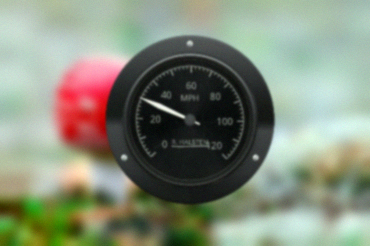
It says 30; mph
